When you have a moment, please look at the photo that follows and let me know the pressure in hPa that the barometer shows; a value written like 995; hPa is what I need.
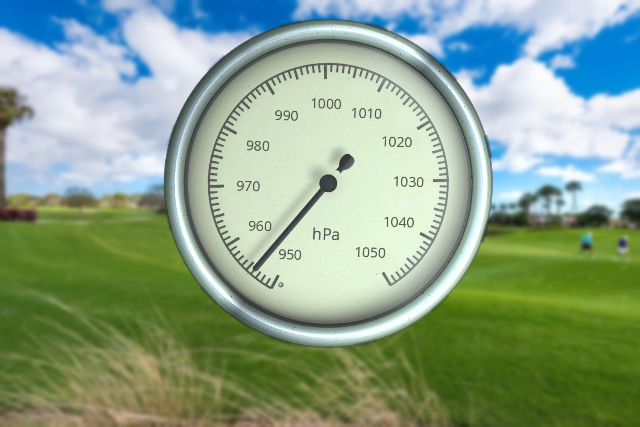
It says 954; hPa
